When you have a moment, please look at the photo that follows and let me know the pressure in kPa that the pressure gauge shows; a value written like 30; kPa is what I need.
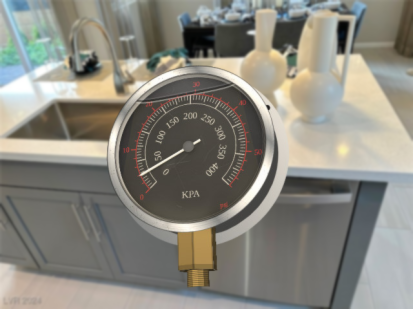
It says 25; kPa
